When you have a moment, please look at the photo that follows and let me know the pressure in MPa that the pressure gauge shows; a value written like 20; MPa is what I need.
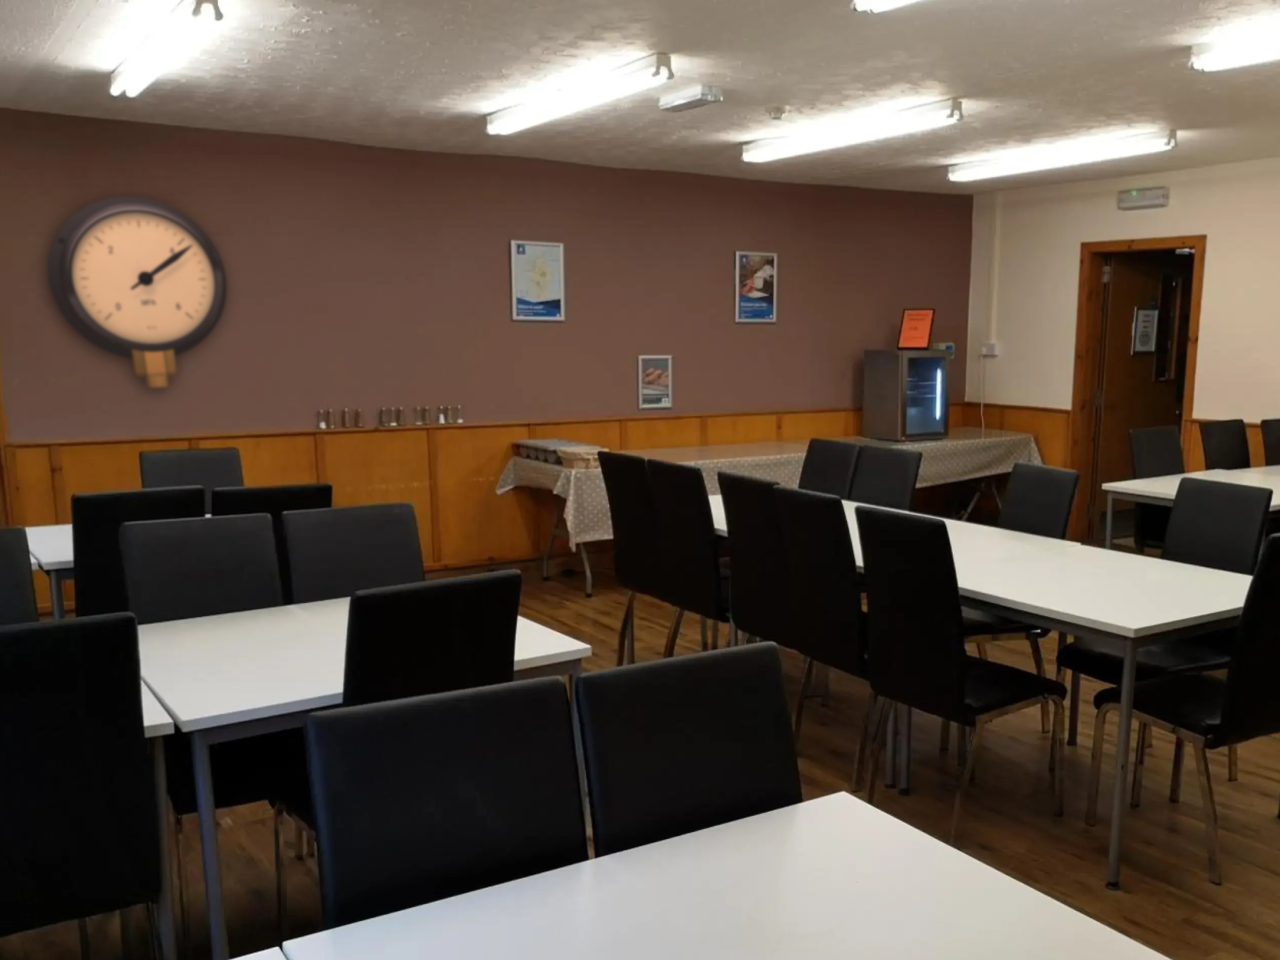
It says 4.2; MPa
